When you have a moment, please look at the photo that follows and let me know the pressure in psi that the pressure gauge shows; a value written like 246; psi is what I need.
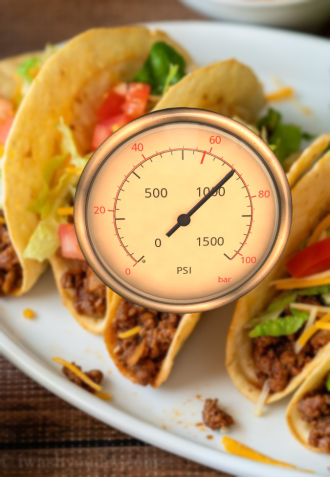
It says 1000; psi
